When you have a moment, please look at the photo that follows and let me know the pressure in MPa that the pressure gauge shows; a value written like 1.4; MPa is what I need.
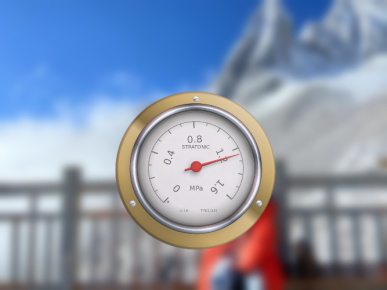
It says 1.25; MPa
